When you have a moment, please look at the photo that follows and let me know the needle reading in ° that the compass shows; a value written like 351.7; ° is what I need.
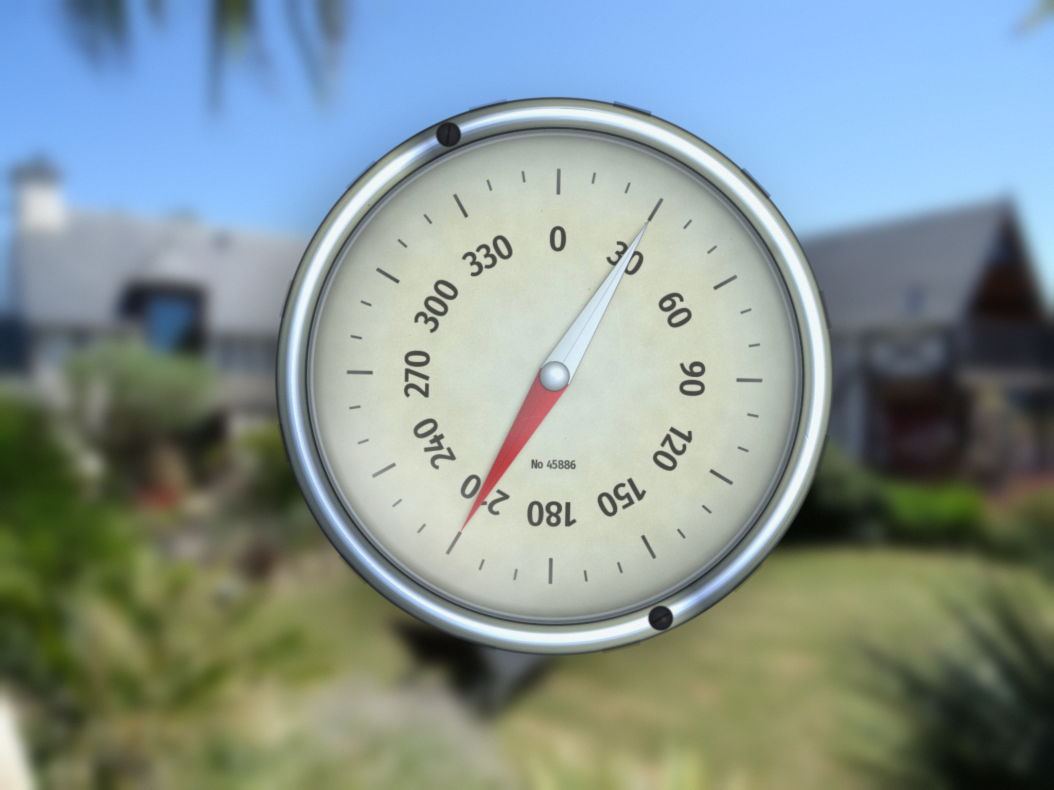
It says 210; °
